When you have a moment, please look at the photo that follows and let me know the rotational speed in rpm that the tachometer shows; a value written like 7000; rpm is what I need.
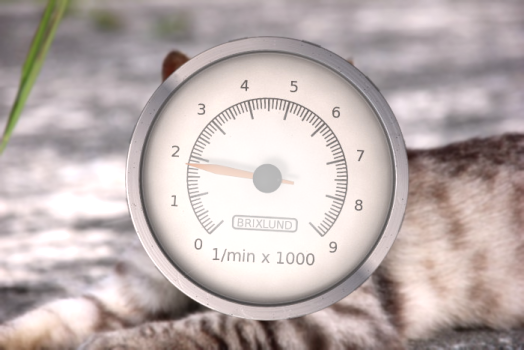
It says 1800; rpm
